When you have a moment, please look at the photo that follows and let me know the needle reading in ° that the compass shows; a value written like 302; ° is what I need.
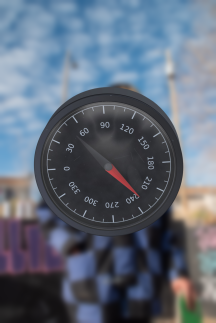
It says 230; °
